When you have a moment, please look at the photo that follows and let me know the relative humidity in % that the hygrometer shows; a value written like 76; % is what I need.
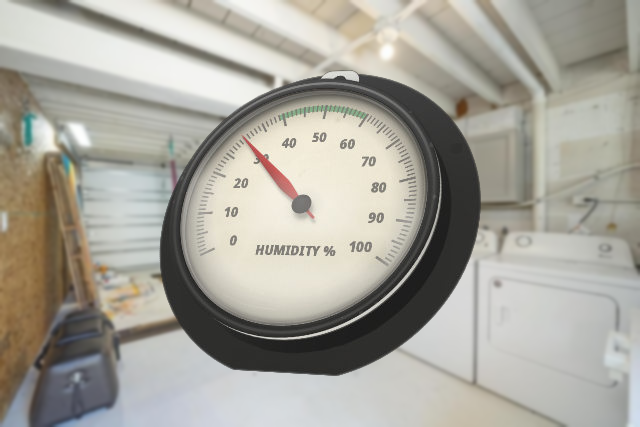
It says 30; %
